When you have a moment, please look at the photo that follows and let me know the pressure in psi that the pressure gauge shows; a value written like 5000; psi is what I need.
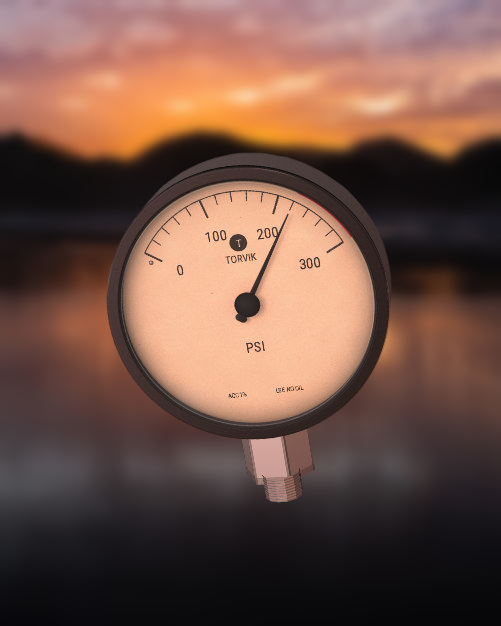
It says 220; psi
